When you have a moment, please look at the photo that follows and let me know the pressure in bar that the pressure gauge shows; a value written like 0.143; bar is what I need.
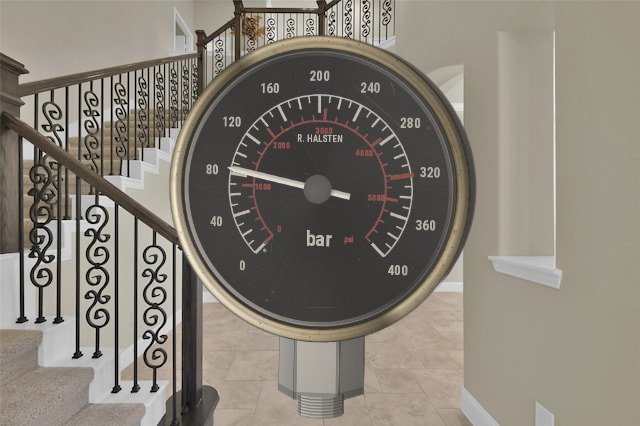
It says 85; bar
